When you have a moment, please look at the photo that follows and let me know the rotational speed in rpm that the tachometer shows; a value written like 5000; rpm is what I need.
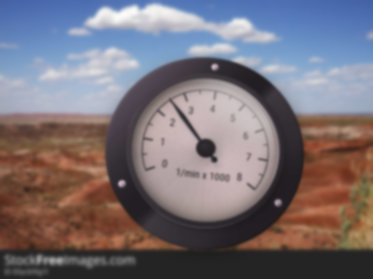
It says 2500; rpm
